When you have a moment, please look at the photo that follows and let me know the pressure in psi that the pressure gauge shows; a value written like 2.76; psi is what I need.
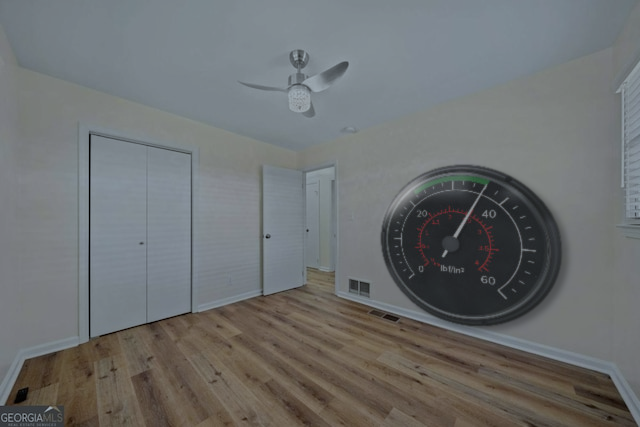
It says 36; psi
